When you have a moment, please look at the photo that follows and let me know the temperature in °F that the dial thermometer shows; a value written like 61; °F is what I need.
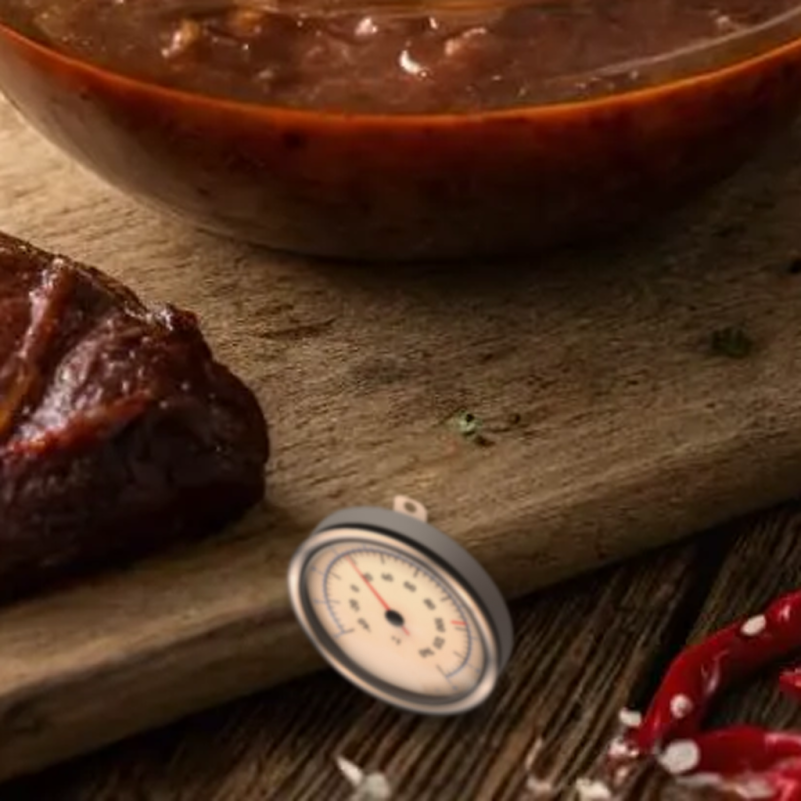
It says 20; °F
